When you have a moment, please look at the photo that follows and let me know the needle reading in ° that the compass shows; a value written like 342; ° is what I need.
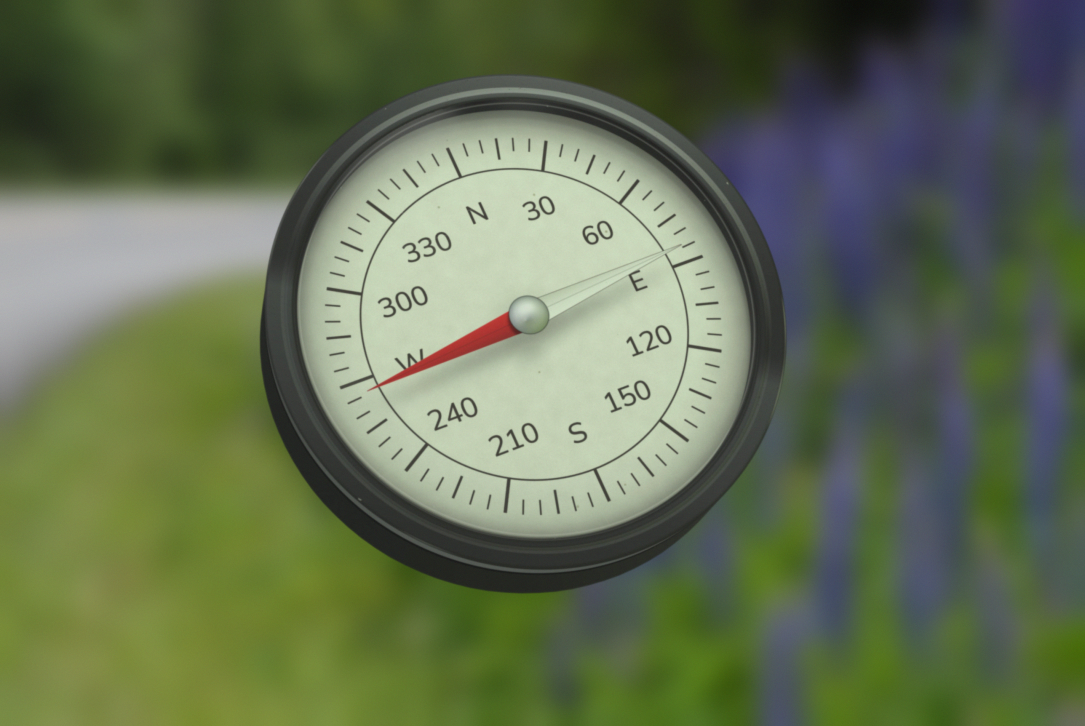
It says 265; °
